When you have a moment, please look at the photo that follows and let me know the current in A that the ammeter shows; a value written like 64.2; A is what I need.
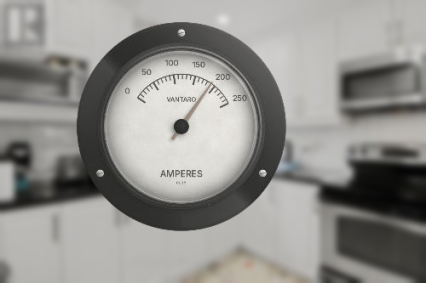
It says 190; A
